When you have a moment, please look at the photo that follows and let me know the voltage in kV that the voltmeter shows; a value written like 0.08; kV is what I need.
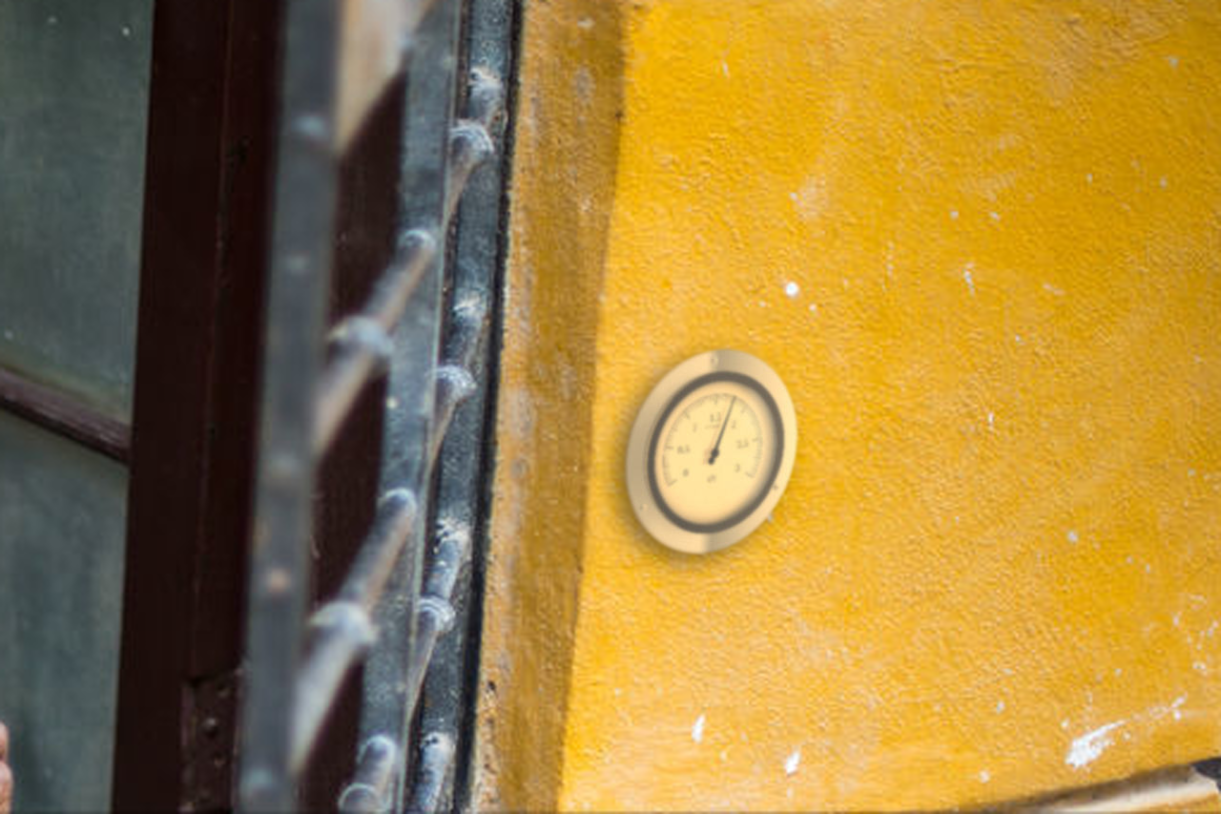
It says 1.75; kV
